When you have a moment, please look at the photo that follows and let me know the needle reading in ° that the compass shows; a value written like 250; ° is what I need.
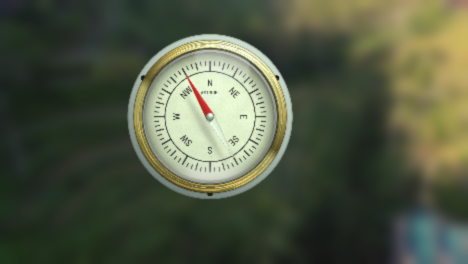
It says 330; °
